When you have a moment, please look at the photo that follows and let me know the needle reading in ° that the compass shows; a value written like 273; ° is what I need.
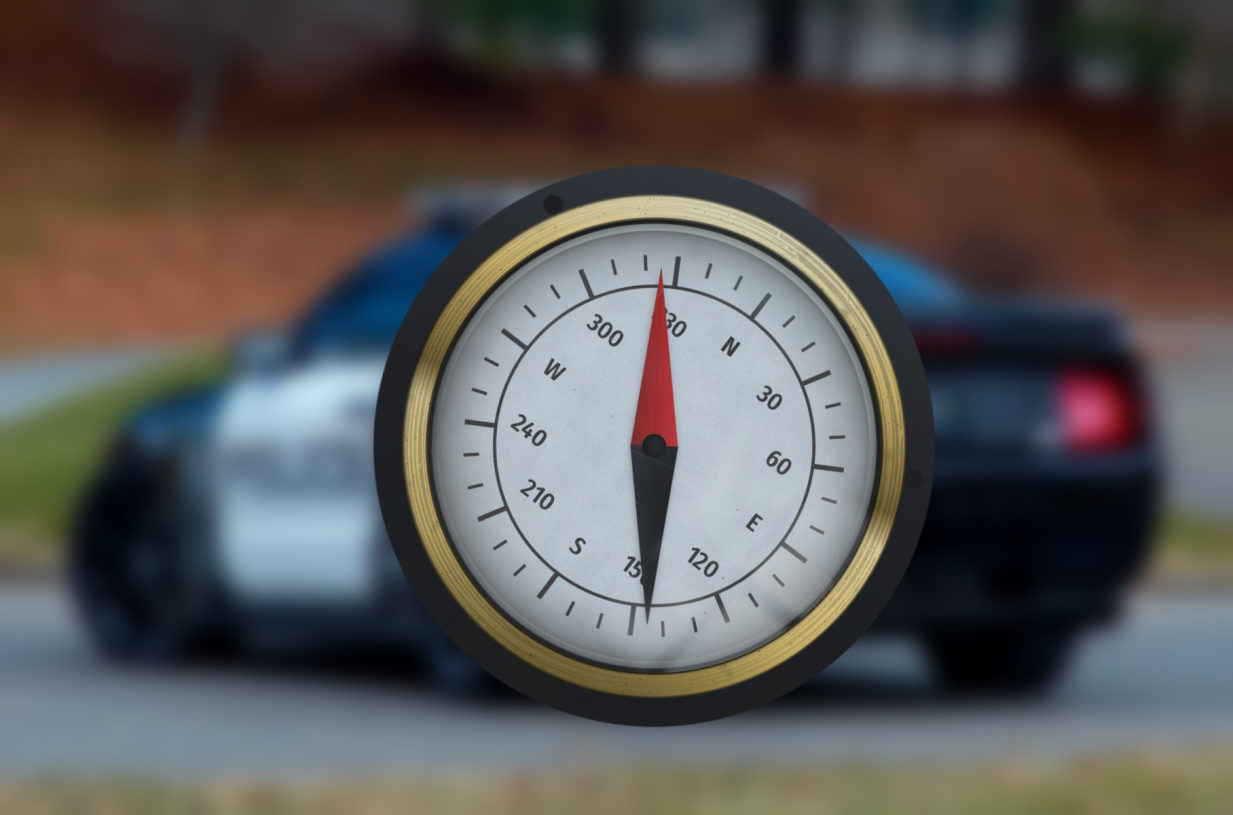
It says 325; °
